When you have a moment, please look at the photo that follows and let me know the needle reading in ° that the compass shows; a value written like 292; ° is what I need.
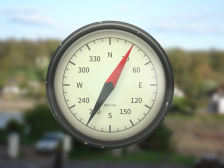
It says 30; °
